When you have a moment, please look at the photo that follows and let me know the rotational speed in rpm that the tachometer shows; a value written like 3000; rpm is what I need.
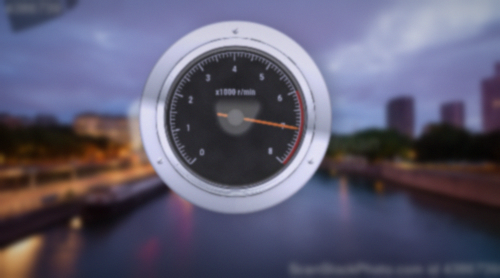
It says 7000; rpm
